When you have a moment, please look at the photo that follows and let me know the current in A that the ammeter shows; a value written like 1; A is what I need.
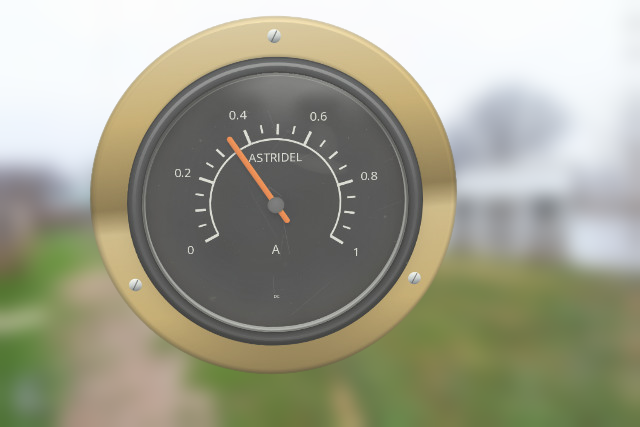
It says 0.35; A
